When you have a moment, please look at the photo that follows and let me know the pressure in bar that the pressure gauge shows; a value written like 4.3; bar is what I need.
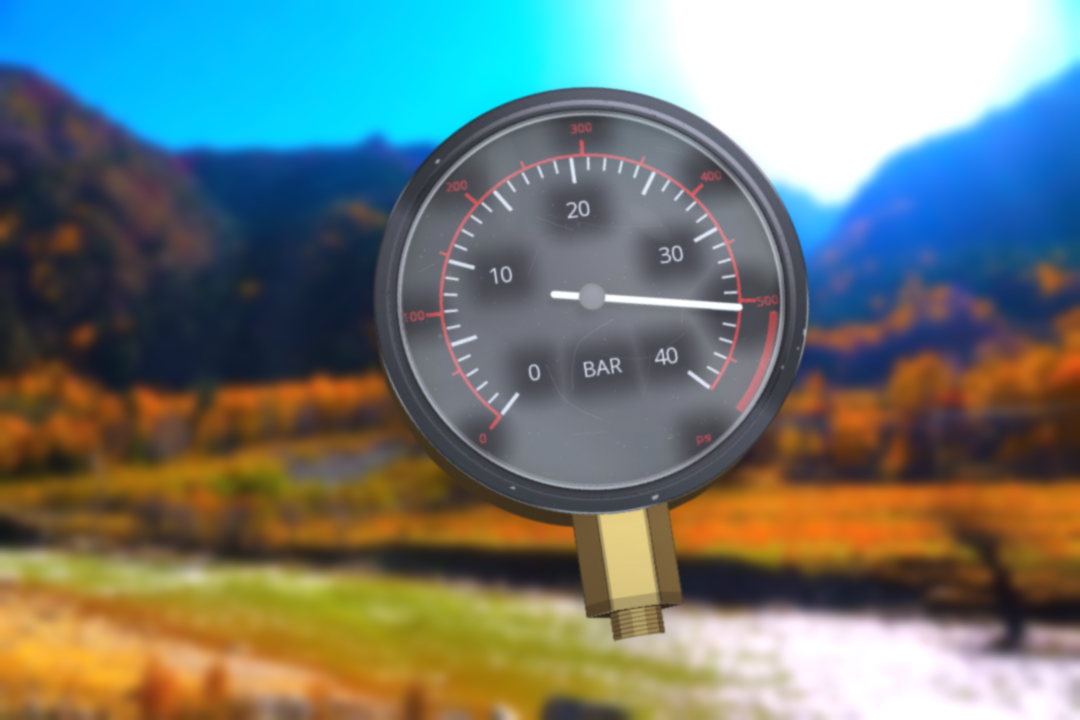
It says 35; bar
